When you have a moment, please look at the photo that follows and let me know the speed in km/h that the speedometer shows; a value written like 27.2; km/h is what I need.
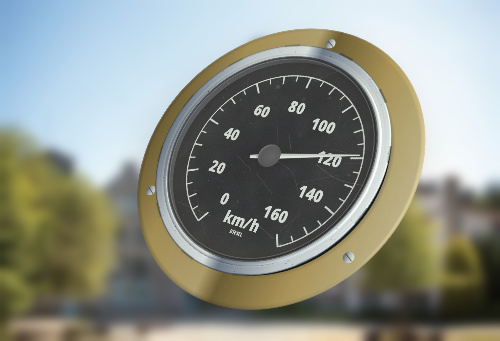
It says 120; km/h
